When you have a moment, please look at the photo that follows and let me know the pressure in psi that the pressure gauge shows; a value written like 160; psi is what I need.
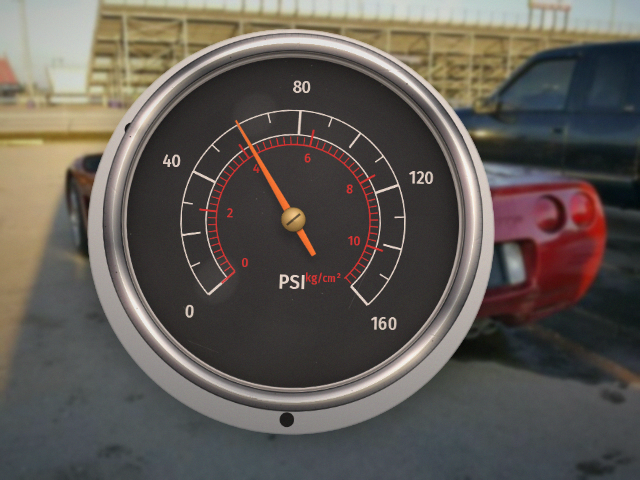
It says 60; psi
